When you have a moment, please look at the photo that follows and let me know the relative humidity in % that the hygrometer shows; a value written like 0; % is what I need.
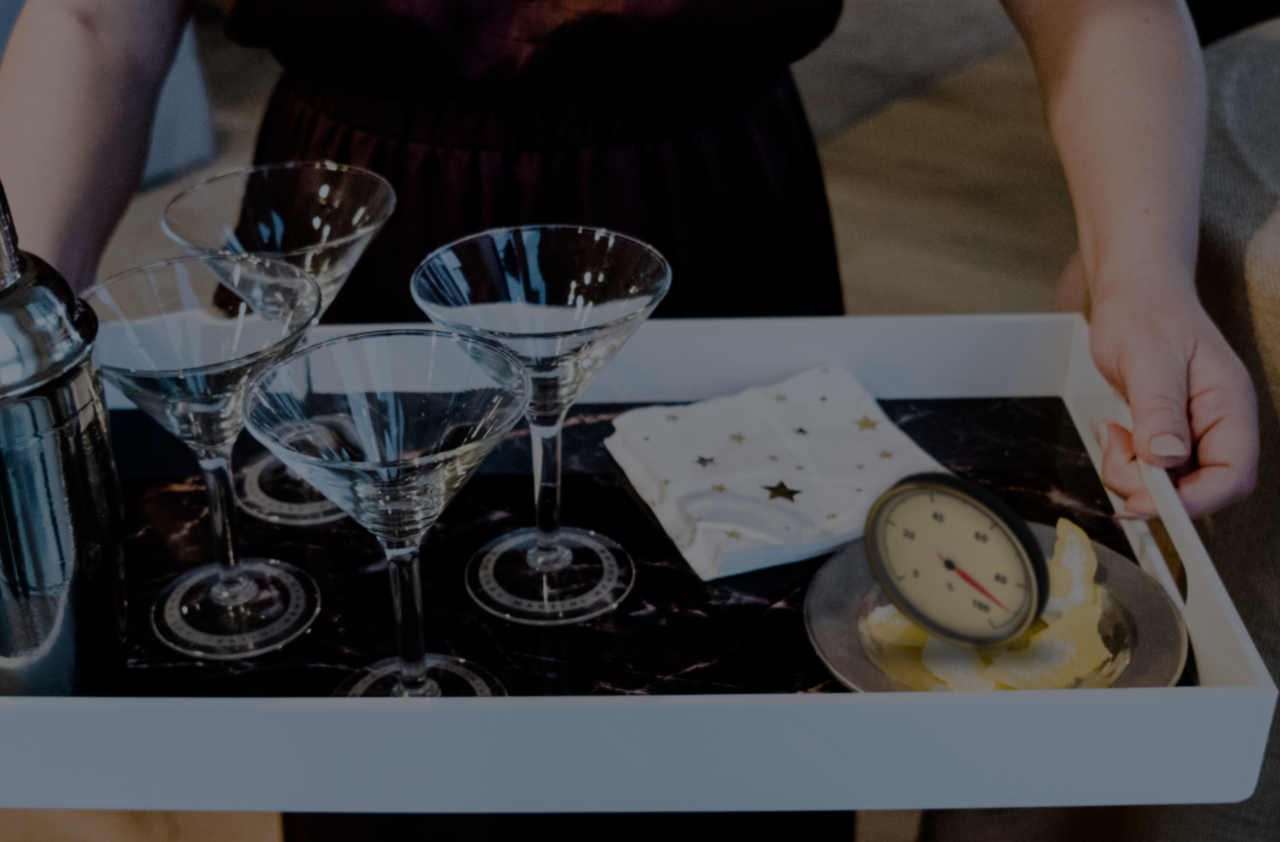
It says 90; %
